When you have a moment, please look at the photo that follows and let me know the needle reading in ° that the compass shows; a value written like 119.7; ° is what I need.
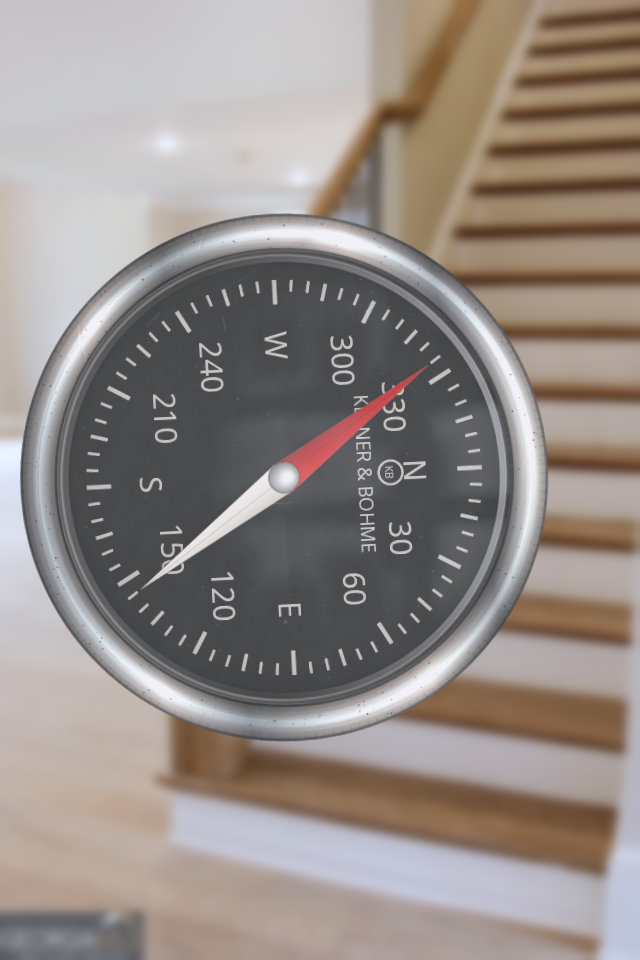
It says 325; °
